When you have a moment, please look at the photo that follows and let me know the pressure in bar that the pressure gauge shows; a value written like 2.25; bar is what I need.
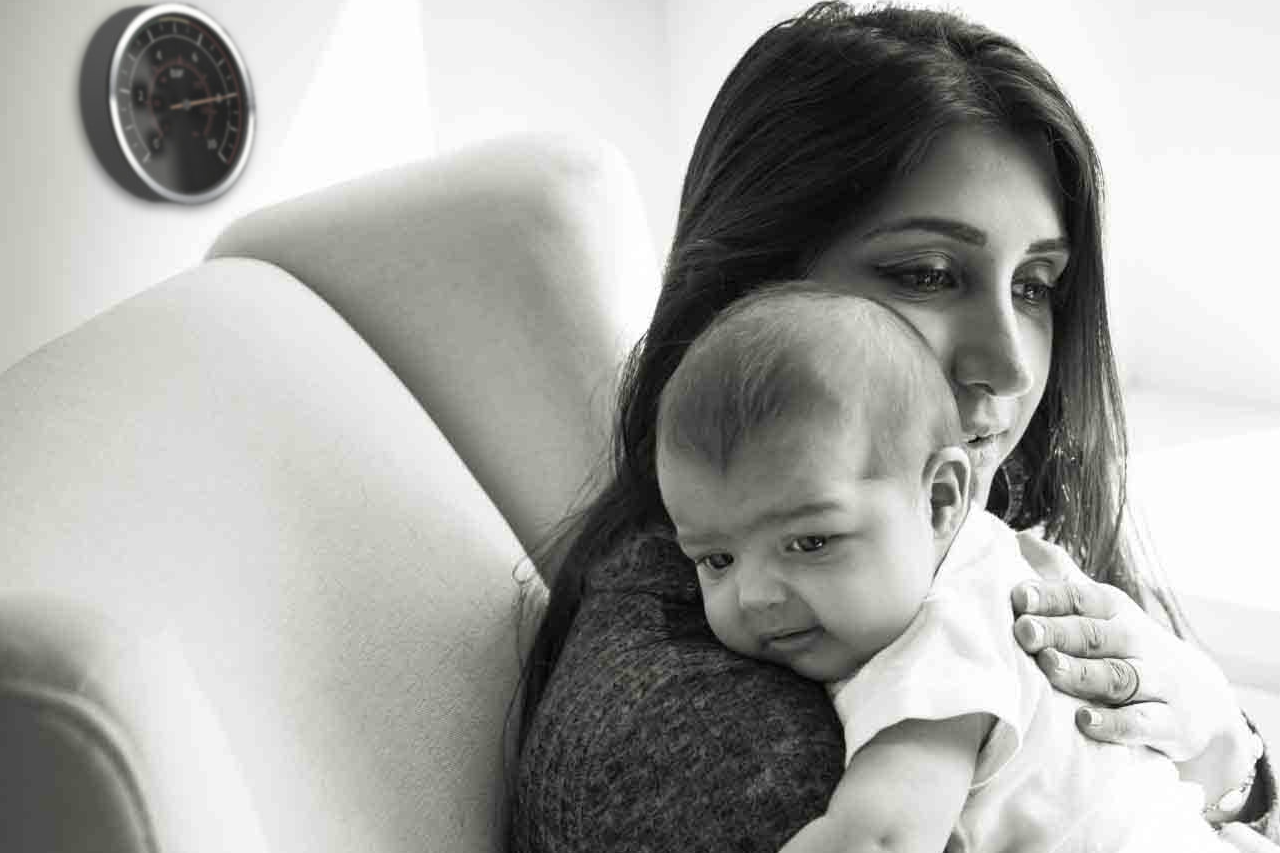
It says 8; bar
